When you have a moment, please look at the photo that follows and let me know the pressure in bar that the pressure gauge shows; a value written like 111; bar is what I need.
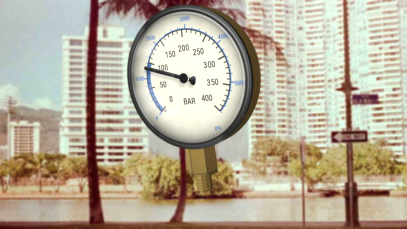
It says 90; bar
